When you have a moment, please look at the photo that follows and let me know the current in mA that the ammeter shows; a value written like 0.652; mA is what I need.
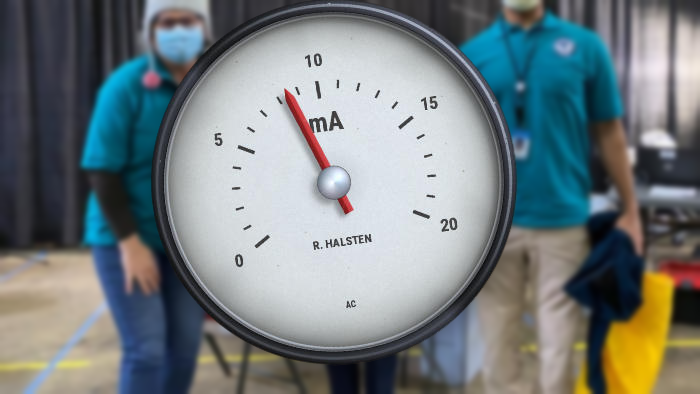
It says 8.5; mA
